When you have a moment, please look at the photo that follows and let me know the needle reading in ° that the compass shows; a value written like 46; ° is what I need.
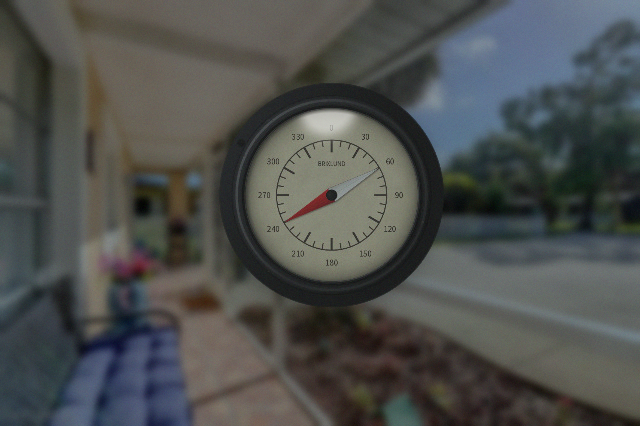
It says 240; °
